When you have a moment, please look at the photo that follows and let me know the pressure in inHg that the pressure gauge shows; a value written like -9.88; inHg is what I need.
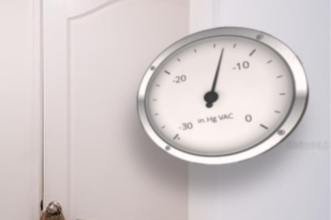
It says -13; inHg
